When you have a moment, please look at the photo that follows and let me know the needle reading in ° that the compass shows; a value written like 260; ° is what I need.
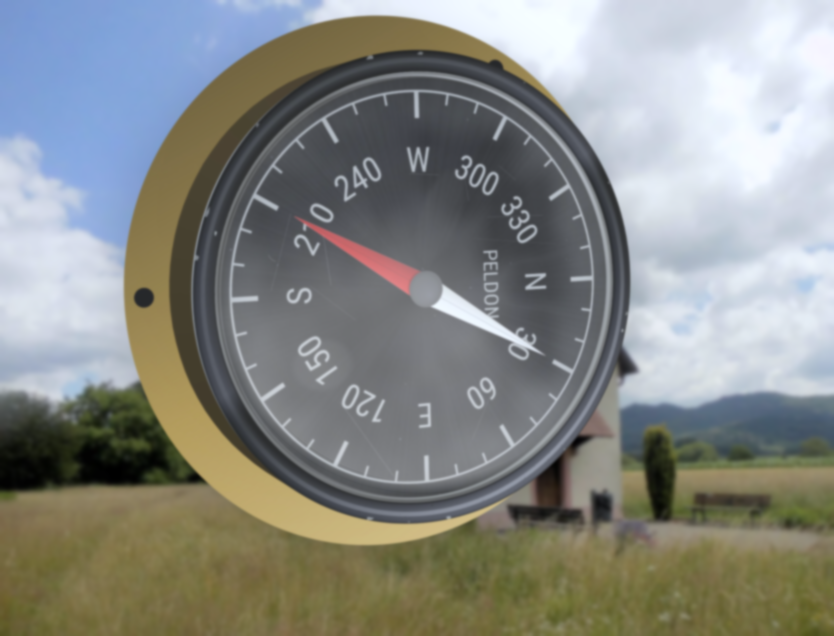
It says 210; °
